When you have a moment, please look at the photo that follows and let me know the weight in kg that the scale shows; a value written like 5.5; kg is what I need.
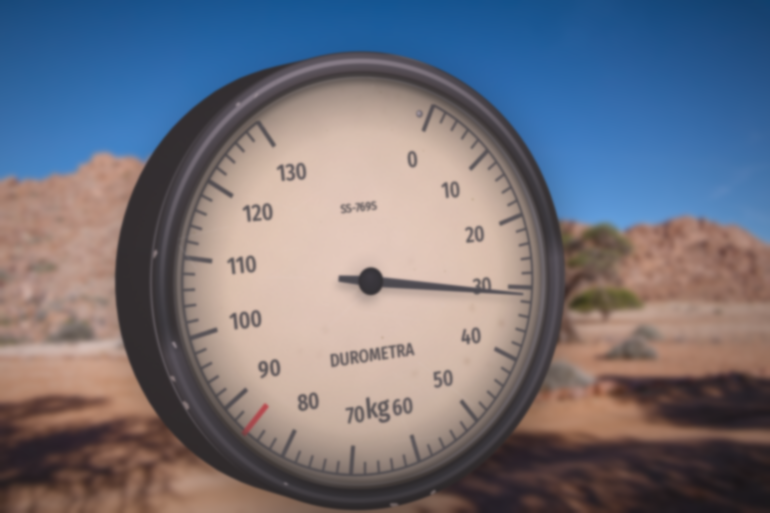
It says 31; kg
